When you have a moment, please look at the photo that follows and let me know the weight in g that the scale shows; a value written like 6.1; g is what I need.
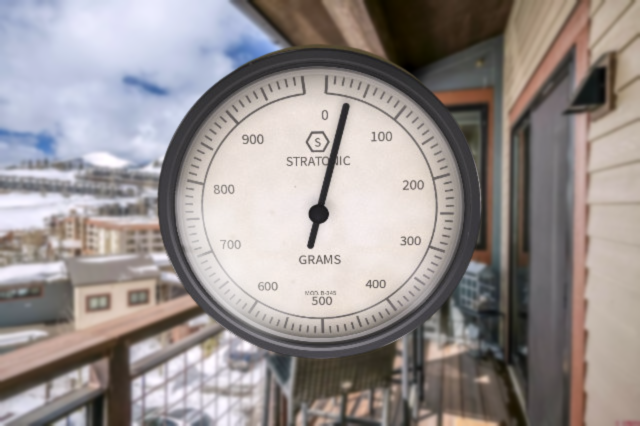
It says 30; g
